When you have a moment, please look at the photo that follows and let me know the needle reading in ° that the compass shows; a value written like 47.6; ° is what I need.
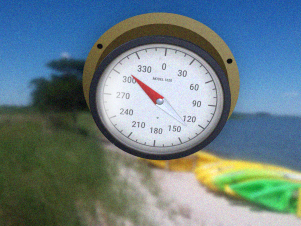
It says 310; °
